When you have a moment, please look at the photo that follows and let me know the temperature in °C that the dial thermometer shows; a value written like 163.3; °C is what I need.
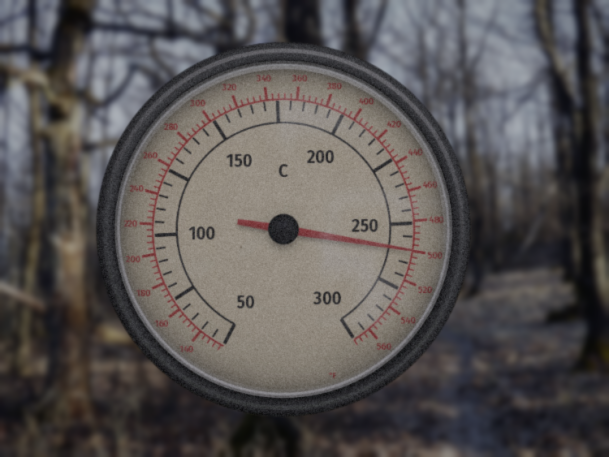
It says 260; °C
